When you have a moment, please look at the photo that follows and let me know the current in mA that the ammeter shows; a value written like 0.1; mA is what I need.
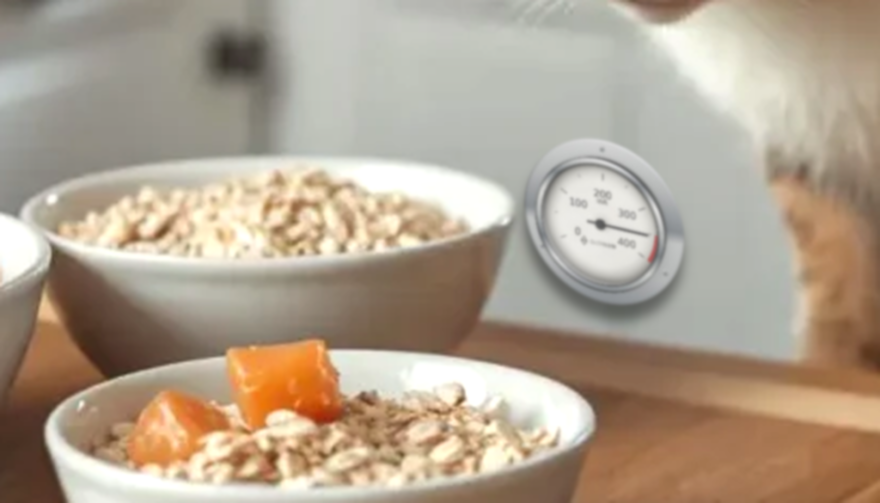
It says 350; mA
